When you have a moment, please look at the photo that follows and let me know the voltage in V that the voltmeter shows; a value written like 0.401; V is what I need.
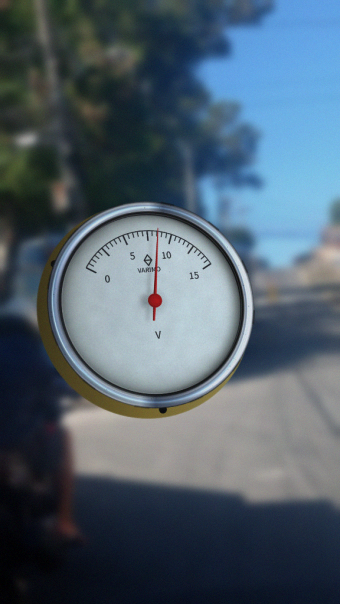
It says 8.5; V
